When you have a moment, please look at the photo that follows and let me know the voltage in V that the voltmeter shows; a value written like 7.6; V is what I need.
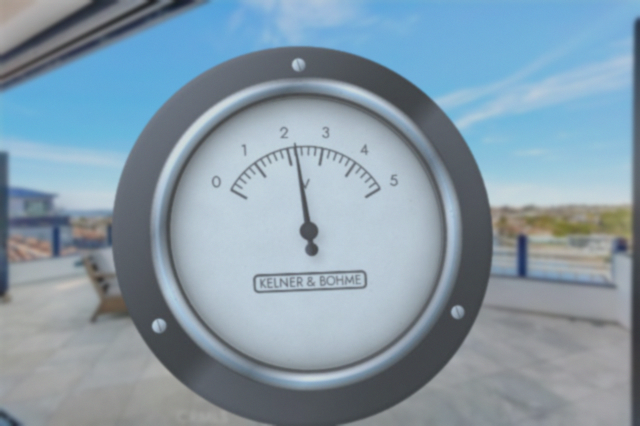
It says 2.2; V
